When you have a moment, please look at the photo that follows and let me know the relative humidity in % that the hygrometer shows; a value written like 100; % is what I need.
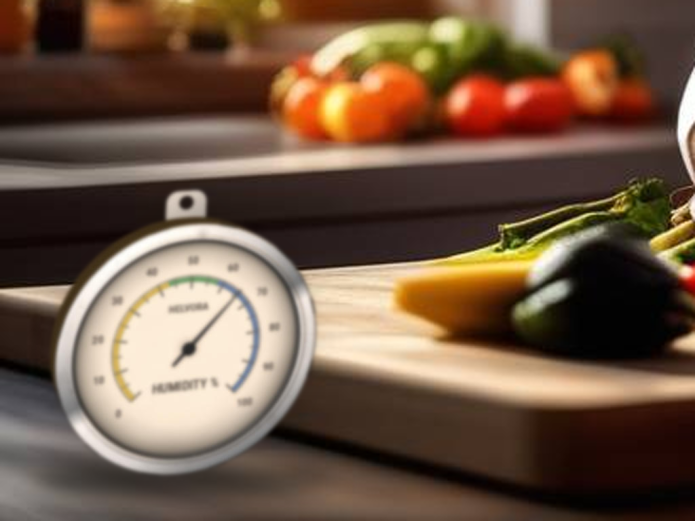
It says 65; %
